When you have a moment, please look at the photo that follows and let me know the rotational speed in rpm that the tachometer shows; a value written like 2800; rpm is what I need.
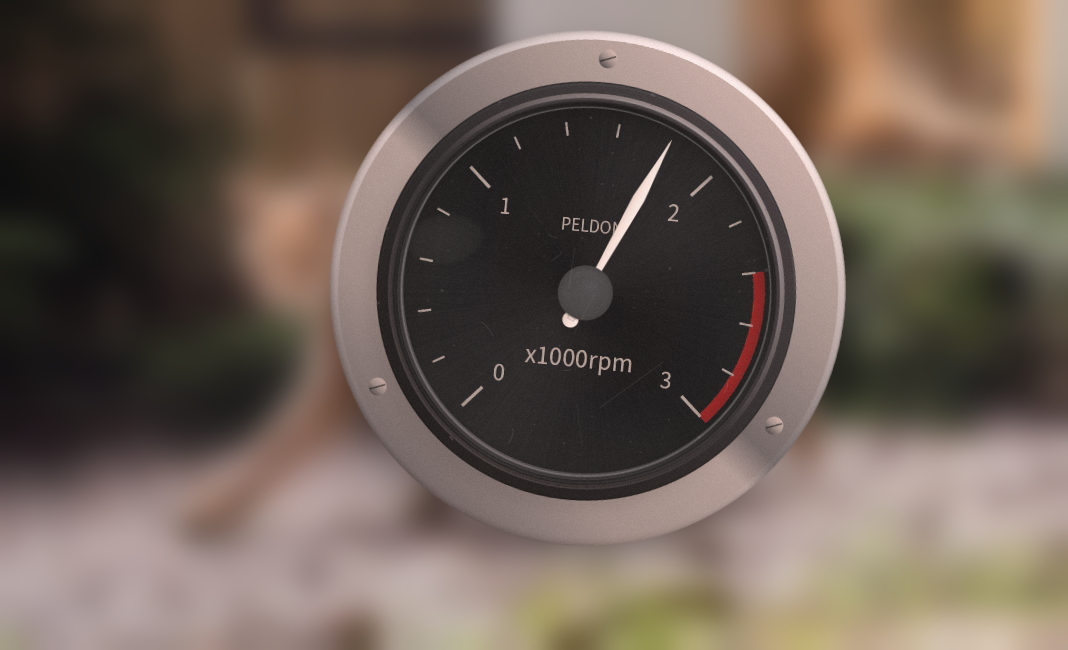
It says 1800; rpm
